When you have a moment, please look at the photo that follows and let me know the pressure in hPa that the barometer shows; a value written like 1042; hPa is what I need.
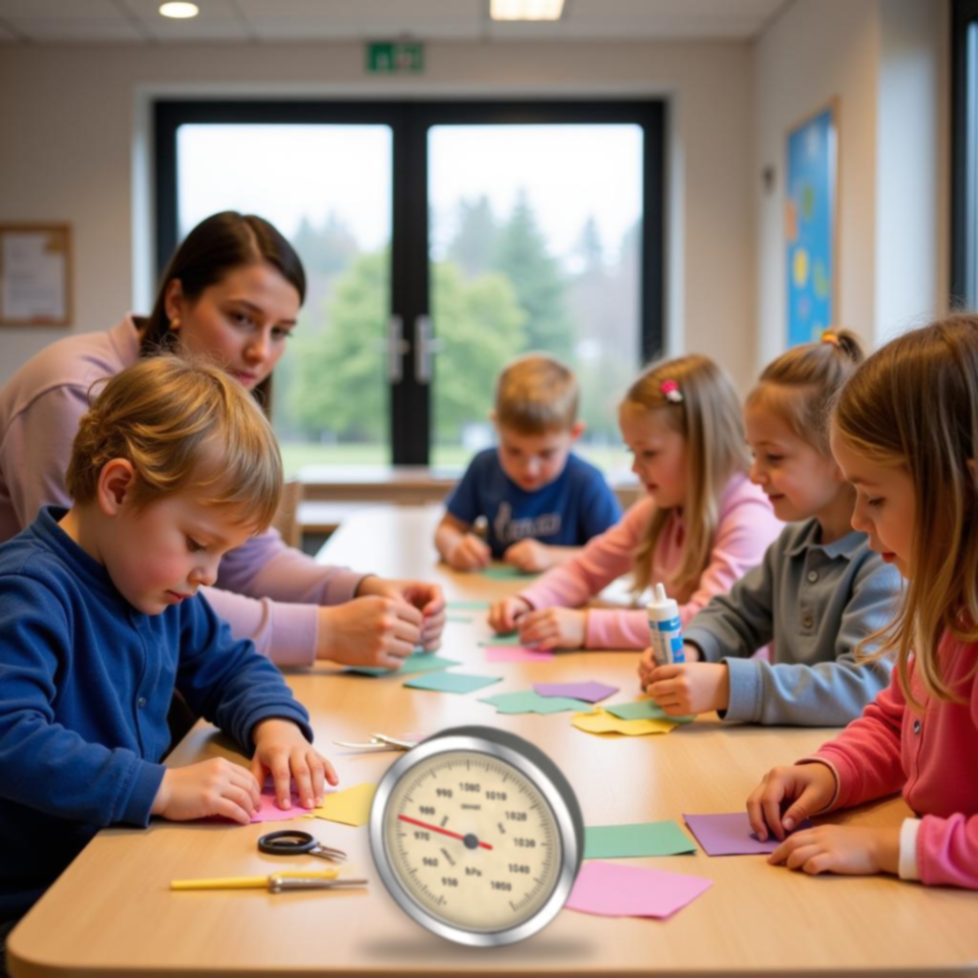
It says 975; hPa
